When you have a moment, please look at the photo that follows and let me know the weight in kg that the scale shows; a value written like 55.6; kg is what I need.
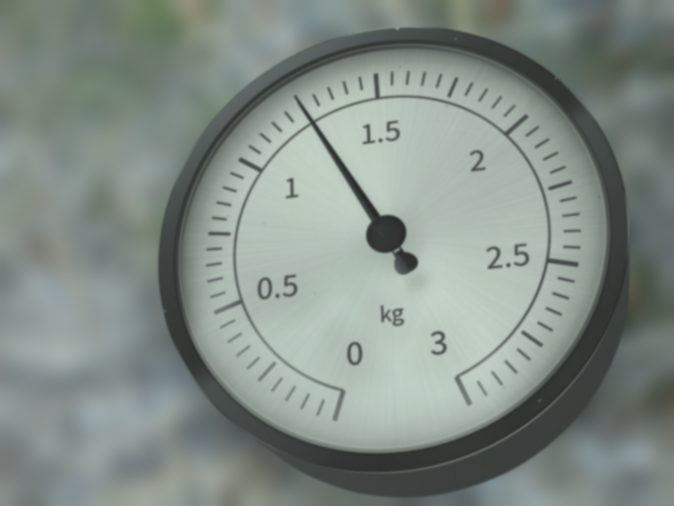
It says 1.25; kg
